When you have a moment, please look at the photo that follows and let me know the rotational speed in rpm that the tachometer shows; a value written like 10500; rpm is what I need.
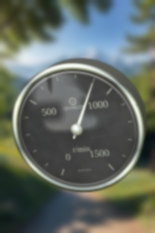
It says 900; rpm
